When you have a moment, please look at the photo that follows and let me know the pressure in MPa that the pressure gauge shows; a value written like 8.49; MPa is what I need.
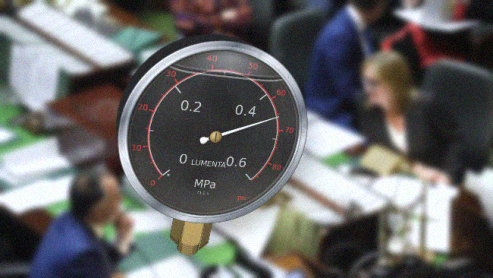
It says 0.45; MPa
